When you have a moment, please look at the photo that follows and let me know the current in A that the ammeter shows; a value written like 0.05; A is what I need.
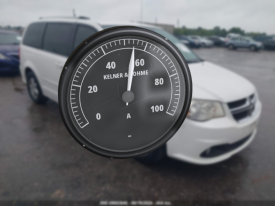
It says 54; A
